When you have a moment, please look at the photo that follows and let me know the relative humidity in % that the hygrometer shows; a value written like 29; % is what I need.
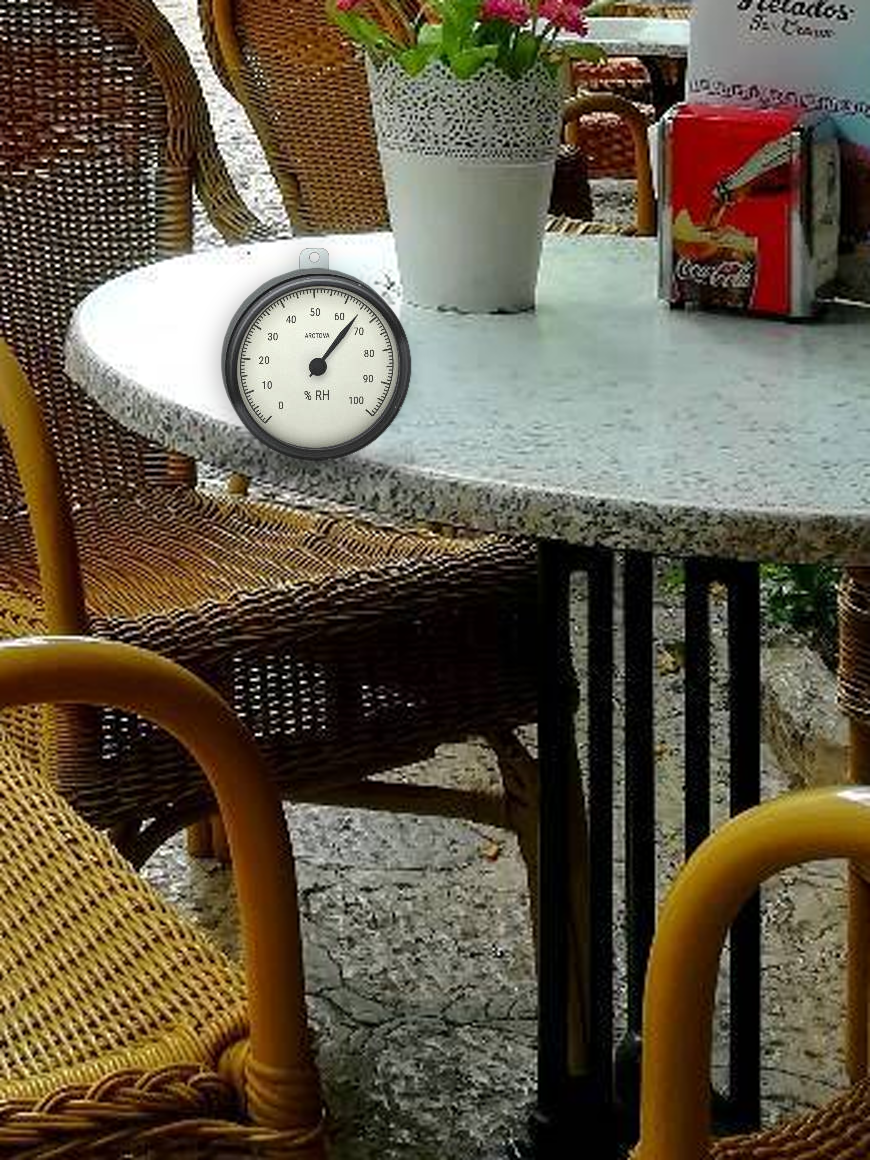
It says 65; %
